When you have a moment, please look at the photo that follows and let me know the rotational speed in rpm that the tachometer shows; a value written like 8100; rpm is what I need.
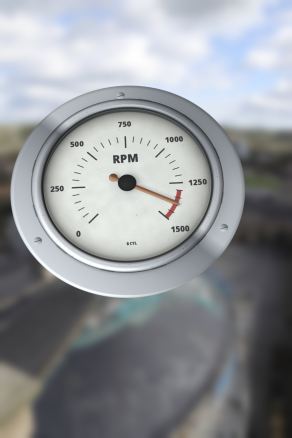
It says 1400; rpm
